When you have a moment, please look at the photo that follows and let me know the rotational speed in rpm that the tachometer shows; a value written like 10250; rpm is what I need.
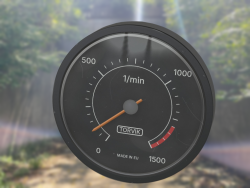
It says 100; rpm
